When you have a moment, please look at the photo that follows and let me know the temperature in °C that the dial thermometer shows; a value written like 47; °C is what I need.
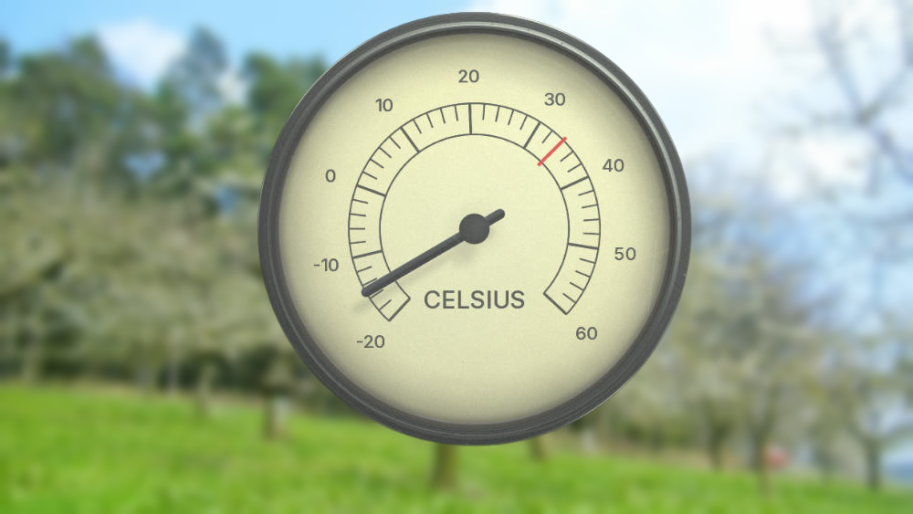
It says -15; °C
